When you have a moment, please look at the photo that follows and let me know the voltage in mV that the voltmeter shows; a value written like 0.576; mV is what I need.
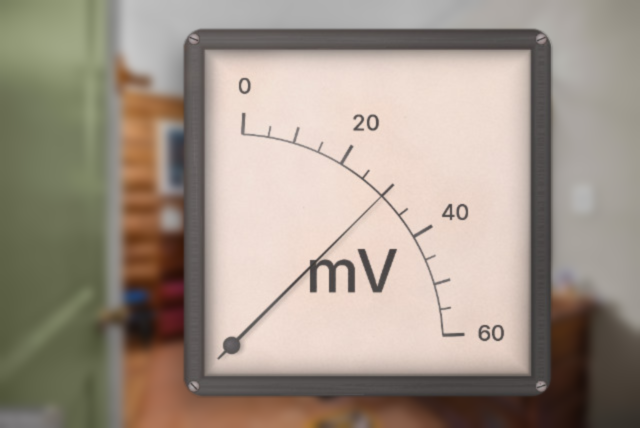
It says 30; mV
